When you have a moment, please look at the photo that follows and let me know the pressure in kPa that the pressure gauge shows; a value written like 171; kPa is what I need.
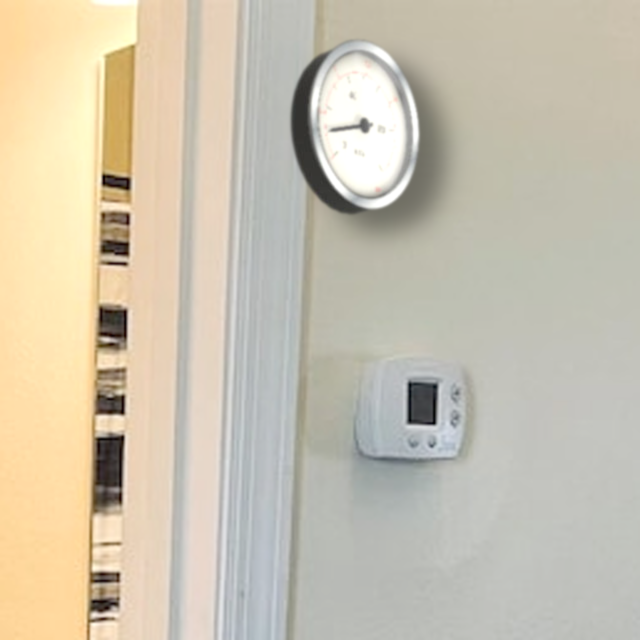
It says 10; kPa
